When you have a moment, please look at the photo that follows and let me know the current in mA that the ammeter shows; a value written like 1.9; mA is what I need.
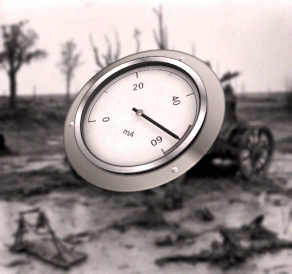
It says 55; mA
